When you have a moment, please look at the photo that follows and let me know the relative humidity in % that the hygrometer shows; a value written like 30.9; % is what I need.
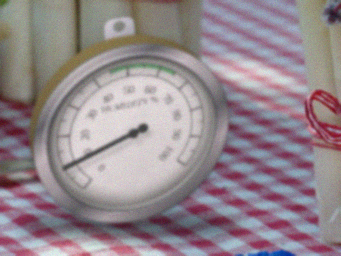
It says 10; %
